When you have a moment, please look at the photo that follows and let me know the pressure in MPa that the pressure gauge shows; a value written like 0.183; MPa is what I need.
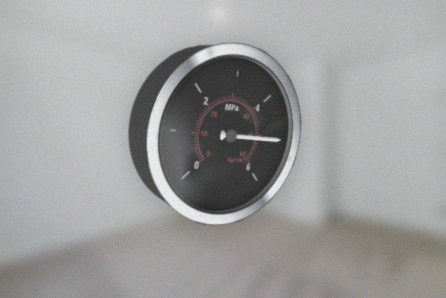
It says 5; MPa
